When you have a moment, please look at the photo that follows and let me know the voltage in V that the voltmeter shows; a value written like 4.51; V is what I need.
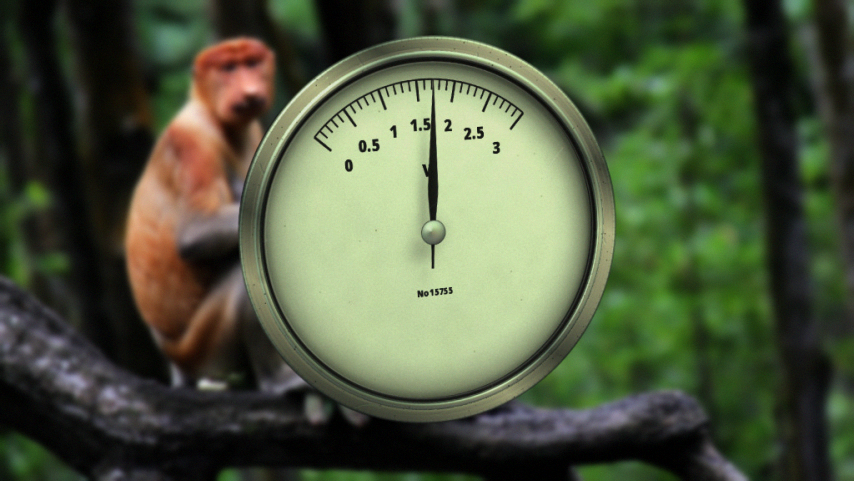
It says 1.7; V
